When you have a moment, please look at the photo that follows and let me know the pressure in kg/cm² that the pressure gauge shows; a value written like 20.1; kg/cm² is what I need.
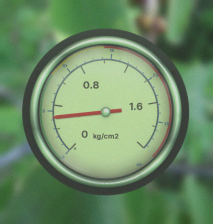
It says 0.3; kg/cm²
